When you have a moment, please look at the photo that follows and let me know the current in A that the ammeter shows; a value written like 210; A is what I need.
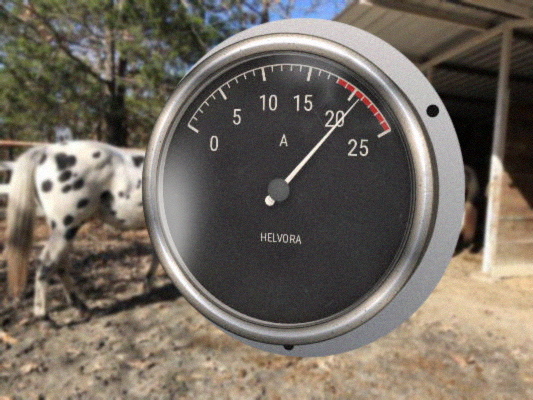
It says 21; A
